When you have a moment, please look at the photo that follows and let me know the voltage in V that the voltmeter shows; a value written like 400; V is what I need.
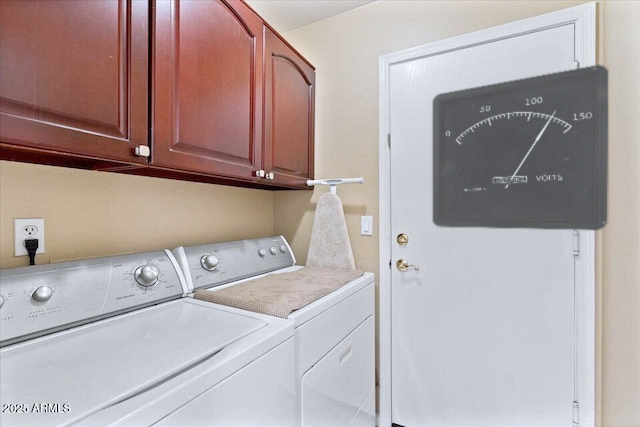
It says 125; V
